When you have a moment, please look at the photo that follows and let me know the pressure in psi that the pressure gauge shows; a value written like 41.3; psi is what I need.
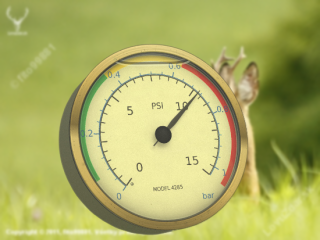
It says 10.25; psi
